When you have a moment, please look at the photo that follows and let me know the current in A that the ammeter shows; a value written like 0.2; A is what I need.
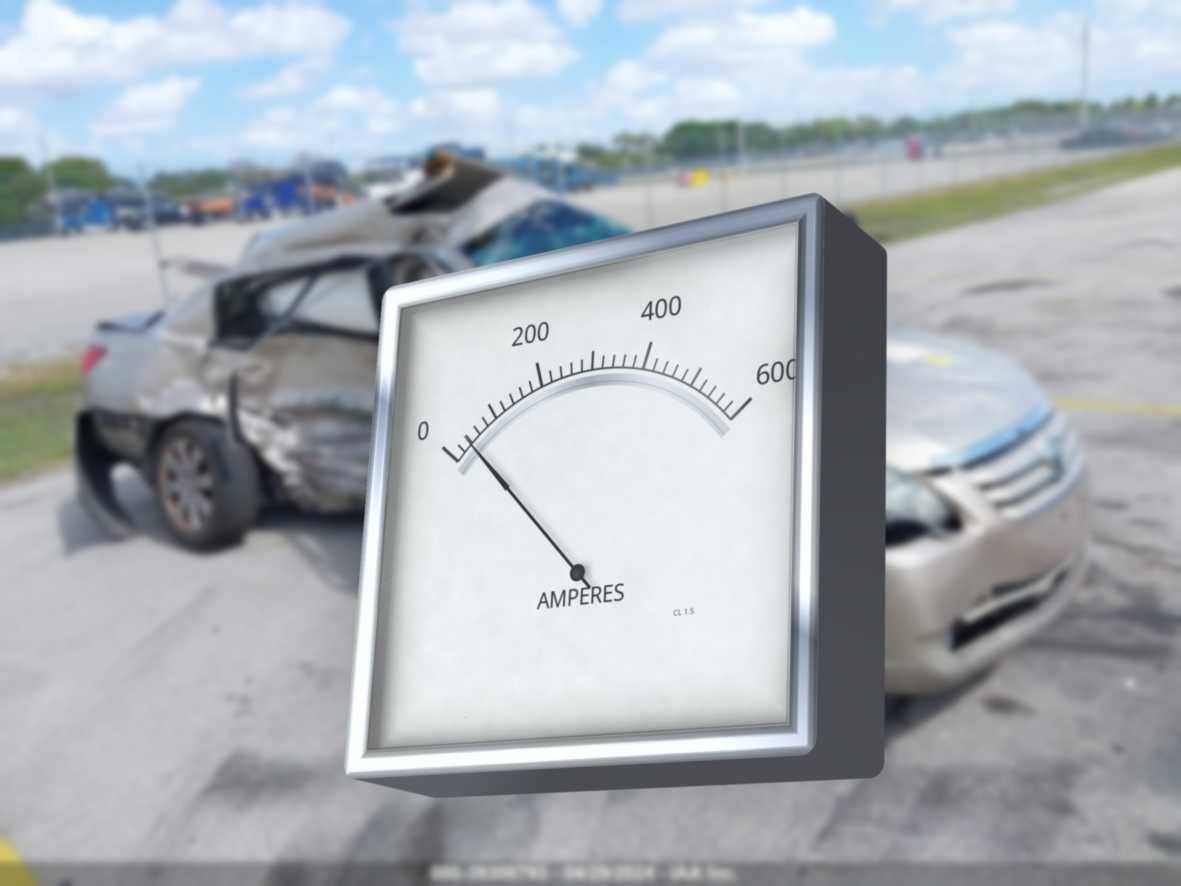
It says 40; A
